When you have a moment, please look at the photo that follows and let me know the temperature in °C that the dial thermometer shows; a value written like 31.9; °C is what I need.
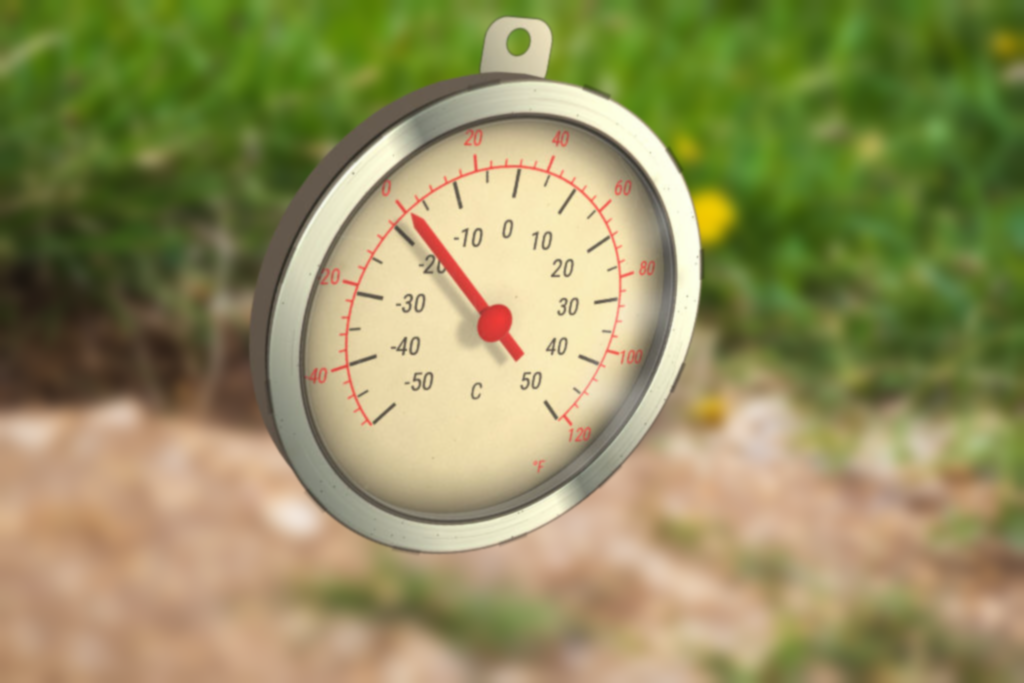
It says -17.5; °C
